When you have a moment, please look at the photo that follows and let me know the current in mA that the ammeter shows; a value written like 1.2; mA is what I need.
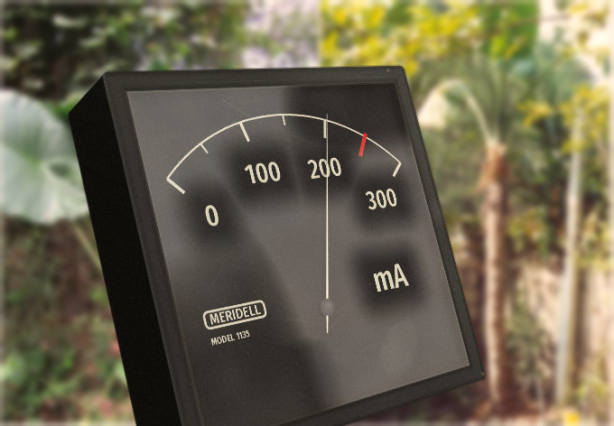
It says 200; mA
